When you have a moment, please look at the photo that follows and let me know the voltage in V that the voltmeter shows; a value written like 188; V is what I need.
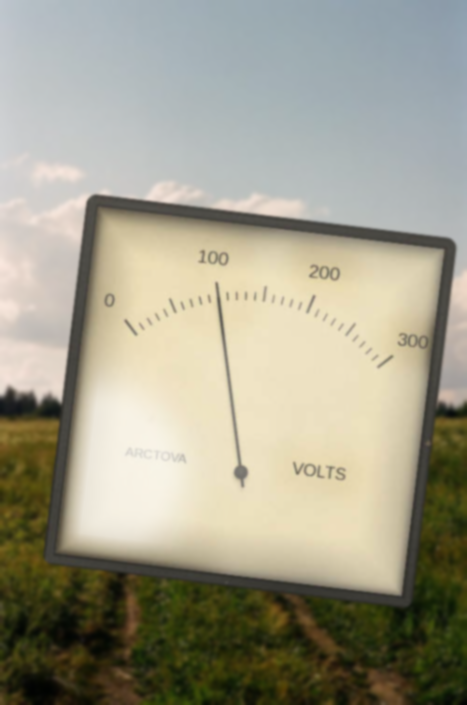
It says 100; V
